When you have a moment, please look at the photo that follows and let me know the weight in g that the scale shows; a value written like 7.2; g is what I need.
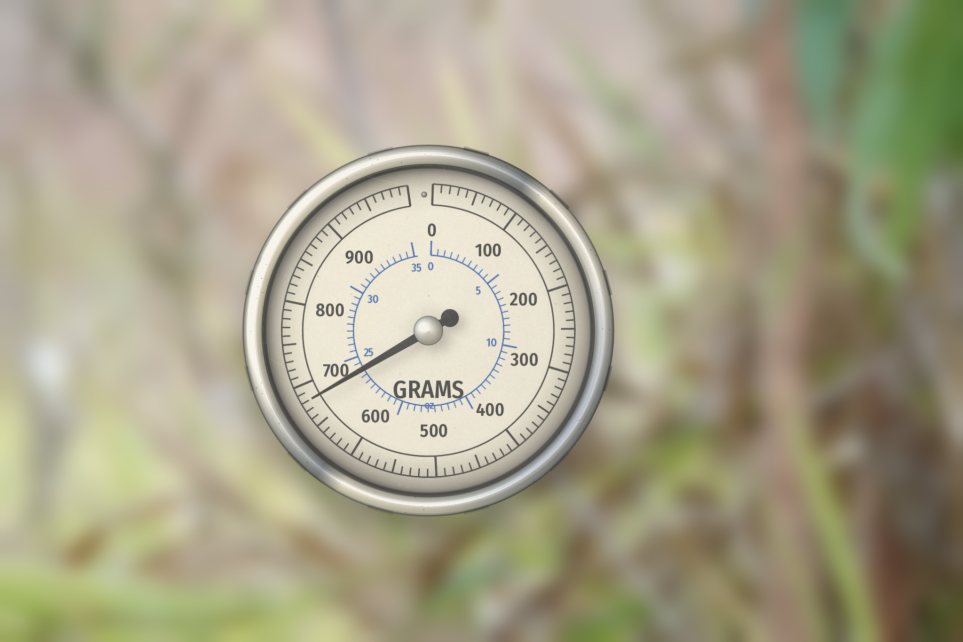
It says 680; g
